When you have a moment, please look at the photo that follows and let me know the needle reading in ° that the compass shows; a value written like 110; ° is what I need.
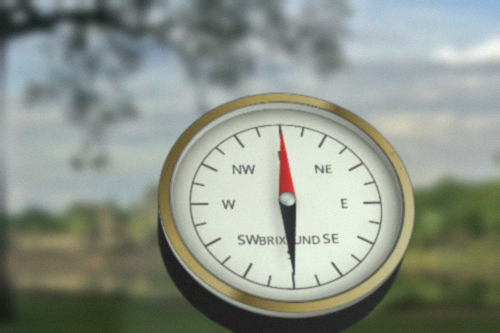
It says 0; °
